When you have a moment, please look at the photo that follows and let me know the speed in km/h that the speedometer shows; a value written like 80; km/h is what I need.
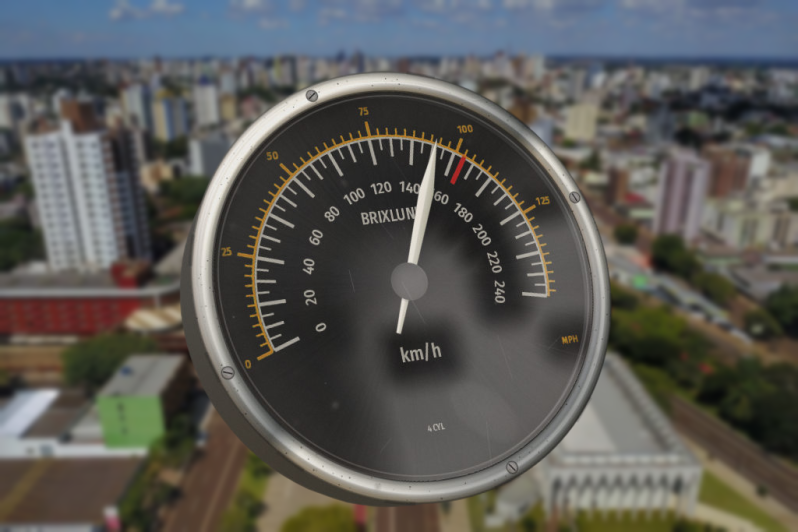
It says 150; km/h
